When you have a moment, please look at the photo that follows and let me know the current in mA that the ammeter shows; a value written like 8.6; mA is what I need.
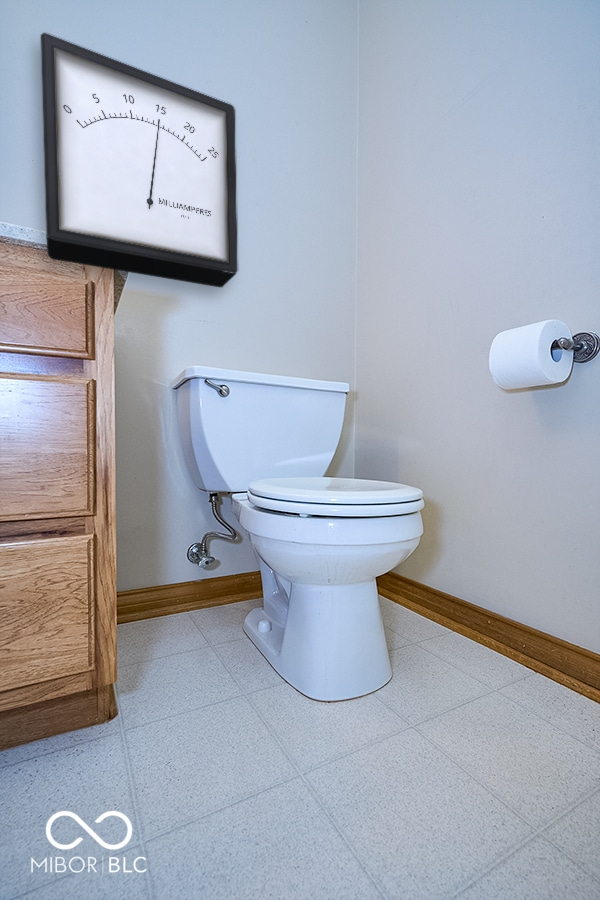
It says 15; mA
